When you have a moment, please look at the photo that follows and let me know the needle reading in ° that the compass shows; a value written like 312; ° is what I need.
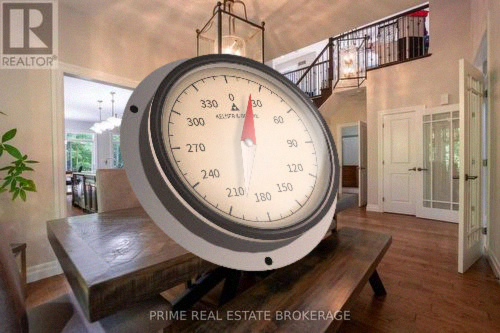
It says 20; °
